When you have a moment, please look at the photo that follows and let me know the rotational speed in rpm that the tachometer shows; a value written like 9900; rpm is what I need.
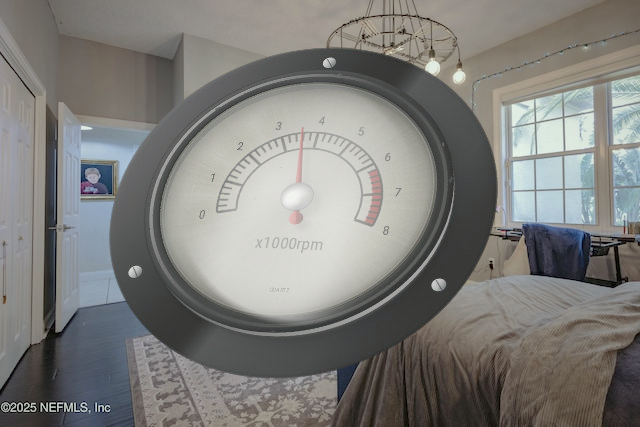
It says 3600; rpm
